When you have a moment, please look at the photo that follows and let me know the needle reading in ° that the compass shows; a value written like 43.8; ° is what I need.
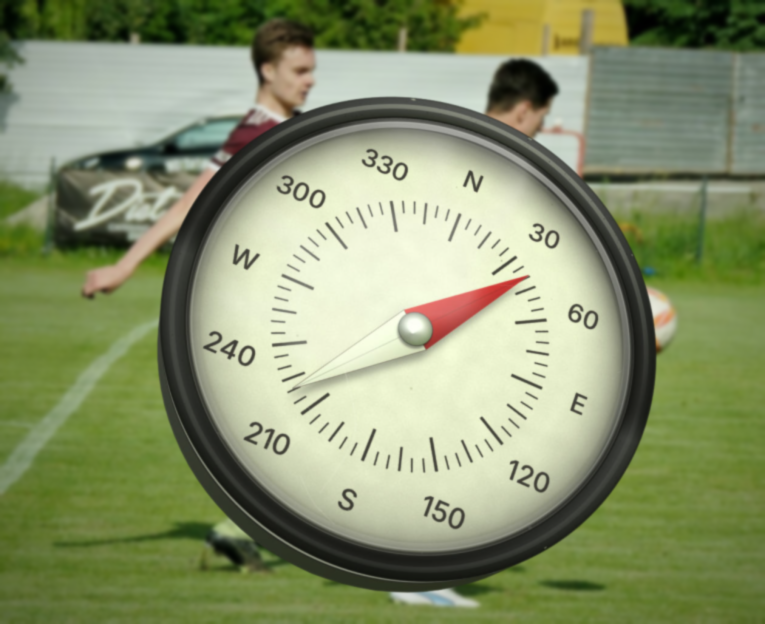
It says 40; °
